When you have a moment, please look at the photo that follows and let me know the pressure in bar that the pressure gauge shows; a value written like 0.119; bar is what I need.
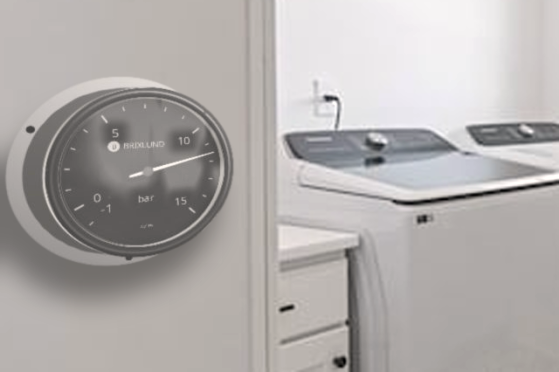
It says 11.5; bar
